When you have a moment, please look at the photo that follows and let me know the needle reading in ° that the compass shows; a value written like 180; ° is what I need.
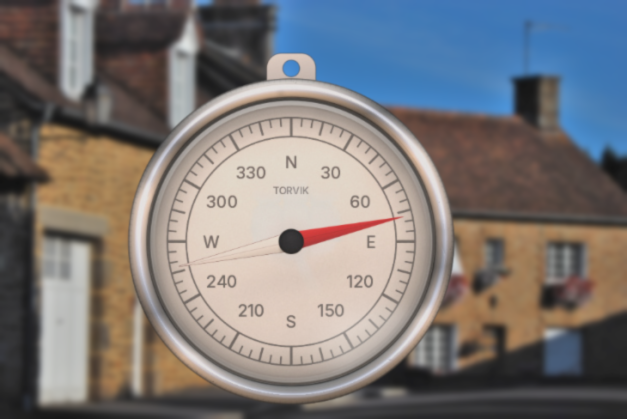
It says 77.5; °
